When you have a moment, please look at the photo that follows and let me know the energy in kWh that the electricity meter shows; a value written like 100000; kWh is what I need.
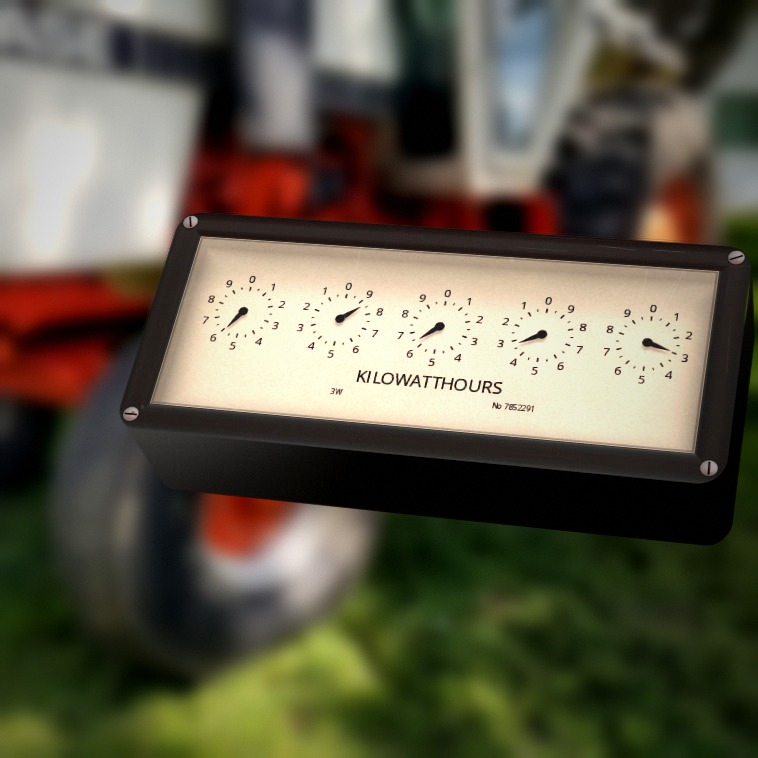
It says 58633; kWh
